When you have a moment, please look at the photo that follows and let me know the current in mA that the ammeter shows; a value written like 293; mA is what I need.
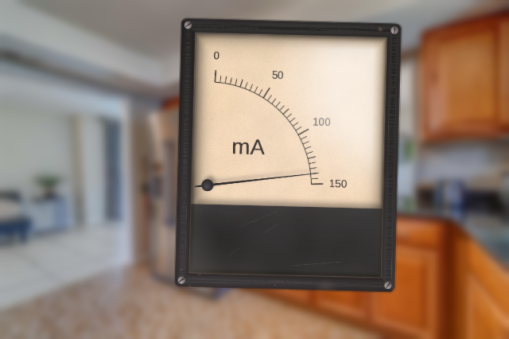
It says 140; mA
